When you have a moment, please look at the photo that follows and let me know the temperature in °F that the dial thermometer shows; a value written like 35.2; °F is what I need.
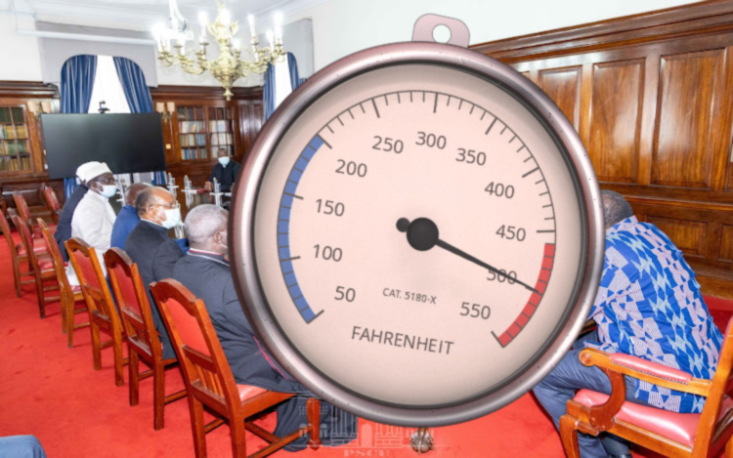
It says 500; °F
